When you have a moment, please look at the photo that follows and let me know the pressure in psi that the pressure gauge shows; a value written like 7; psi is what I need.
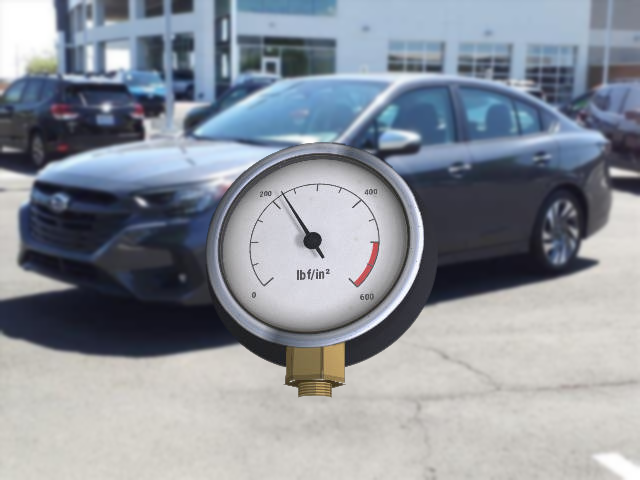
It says 225; psi
